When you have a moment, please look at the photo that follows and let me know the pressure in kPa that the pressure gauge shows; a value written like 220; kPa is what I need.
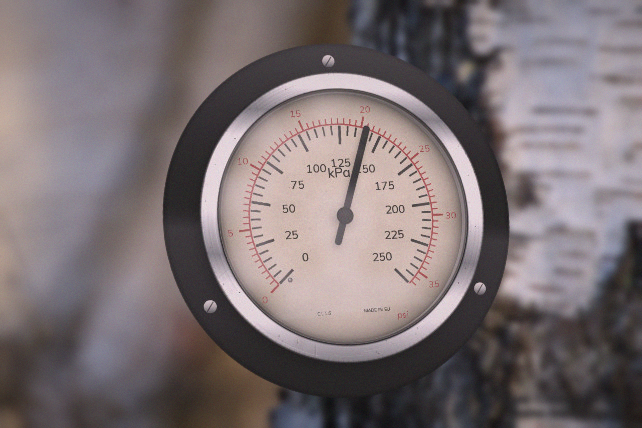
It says 140; kPa
